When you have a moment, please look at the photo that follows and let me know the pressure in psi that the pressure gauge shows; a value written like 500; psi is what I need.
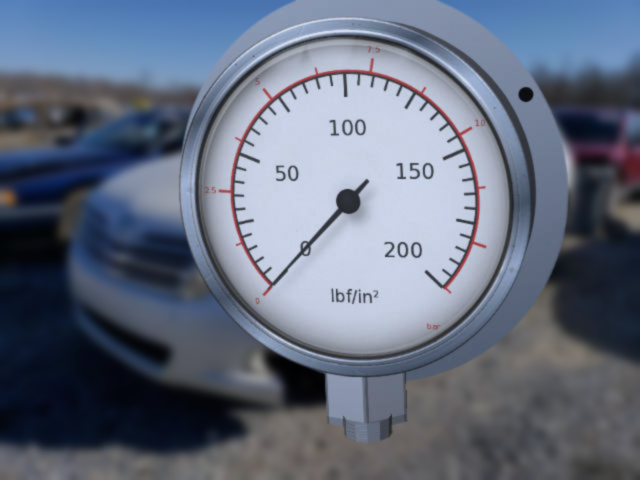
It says 0; psi
